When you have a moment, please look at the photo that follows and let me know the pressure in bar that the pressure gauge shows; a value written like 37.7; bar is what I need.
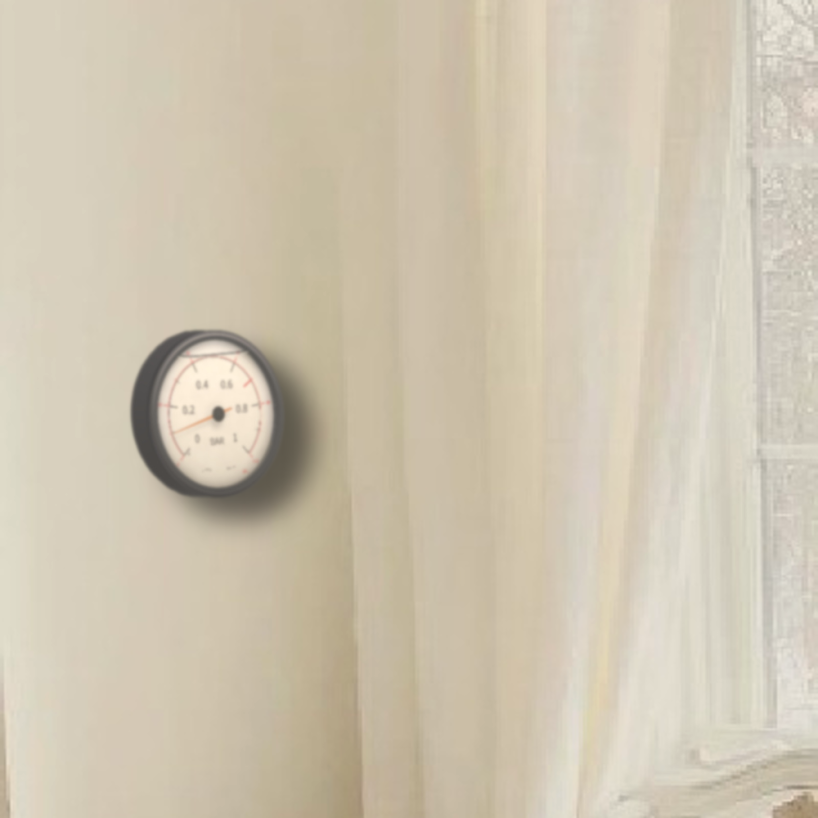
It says 0.1; bar
